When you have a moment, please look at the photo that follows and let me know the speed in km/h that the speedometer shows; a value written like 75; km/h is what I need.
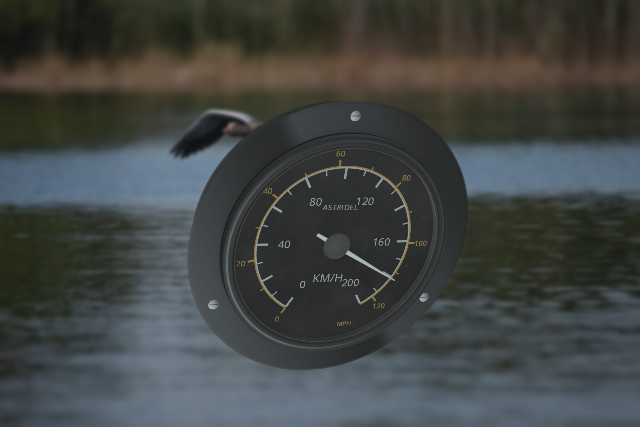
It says 180; km/h
